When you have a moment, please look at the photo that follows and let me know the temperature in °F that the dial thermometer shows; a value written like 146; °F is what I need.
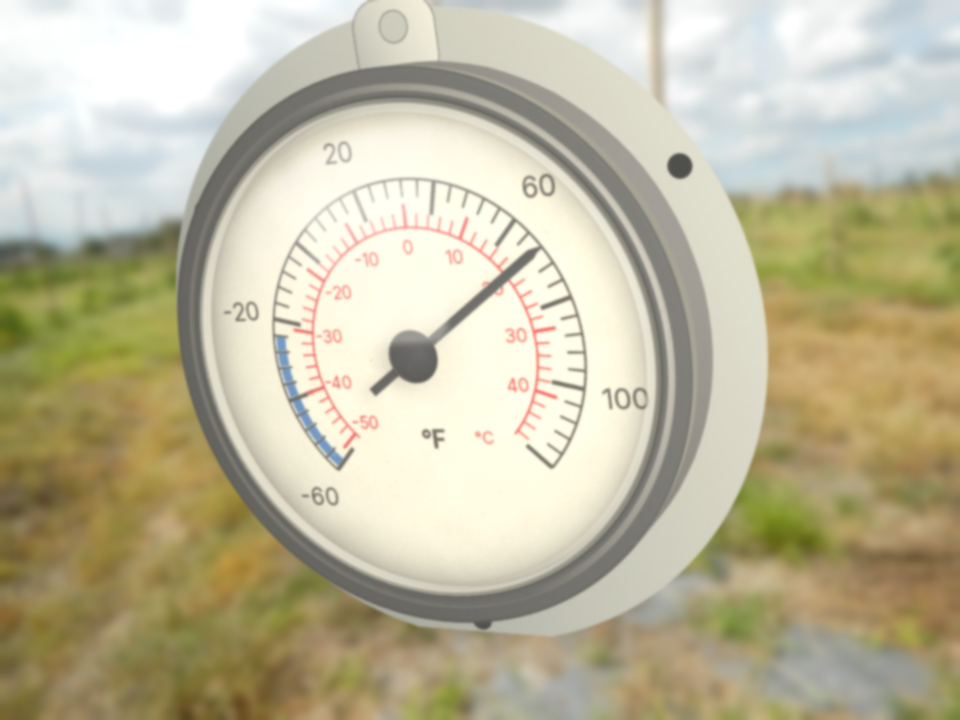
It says 68; °F
